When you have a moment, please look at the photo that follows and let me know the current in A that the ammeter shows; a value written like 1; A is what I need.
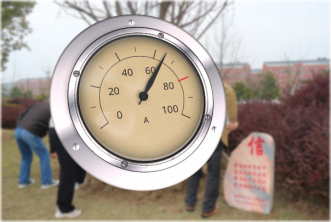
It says 65; A
